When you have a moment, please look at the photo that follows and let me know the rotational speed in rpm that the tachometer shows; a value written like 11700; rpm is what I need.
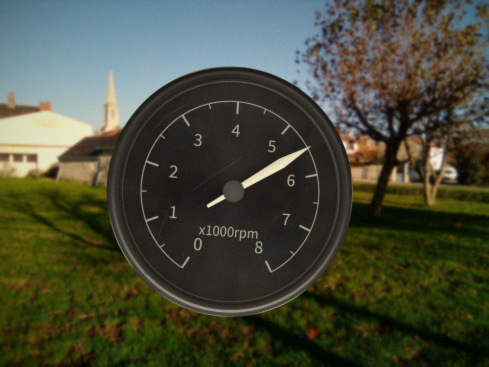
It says 5500; rpm
